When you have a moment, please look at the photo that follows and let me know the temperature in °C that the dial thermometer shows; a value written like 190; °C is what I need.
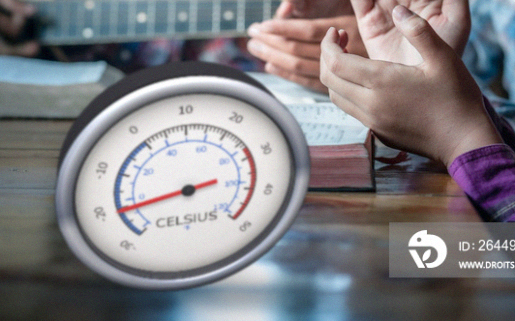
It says -20; °C
